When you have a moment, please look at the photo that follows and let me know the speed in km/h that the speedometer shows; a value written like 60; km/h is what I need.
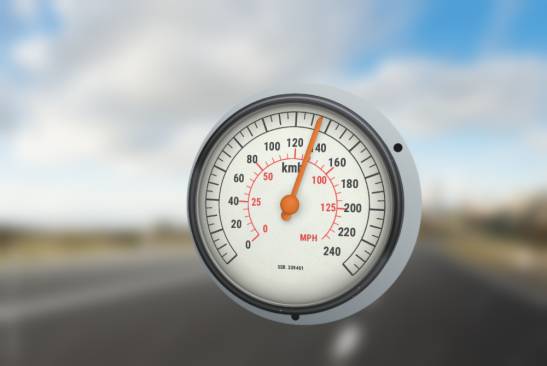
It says 135; km/h
